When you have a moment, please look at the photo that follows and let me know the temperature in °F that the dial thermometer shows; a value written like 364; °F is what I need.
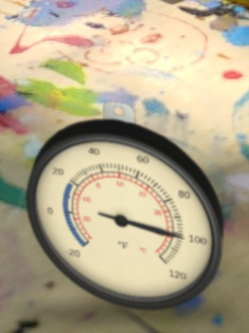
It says 100; °F
